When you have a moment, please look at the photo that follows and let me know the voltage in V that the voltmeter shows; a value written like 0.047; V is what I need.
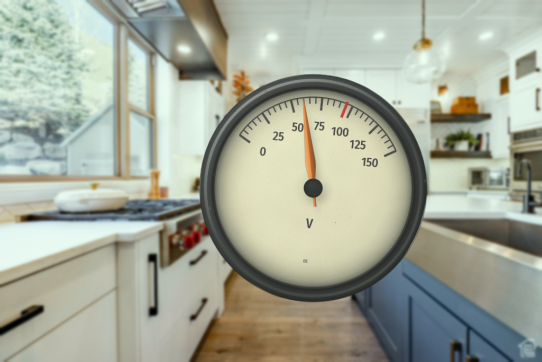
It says 60; V
